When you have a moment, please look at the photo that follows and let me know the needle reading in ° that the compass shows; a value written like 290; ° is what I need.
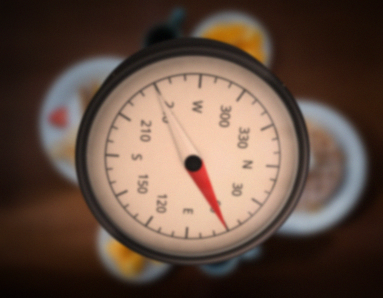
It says 60; °
